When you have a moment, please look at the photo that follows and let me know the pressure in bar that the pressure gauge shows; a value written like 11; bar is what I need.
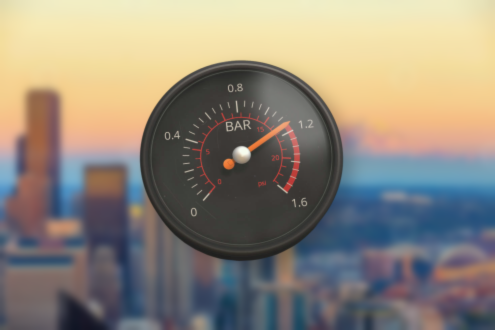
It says 1.15; bar
